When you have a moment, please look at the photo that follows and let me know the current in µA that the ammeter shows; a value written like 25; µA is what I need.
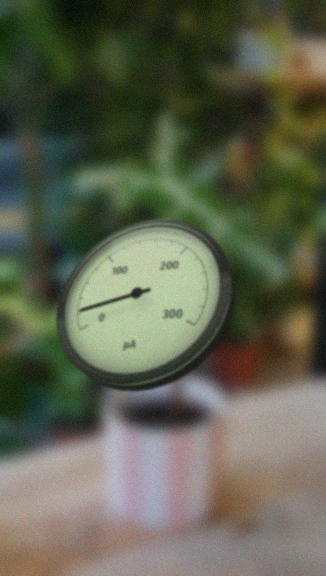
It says 20; µA
